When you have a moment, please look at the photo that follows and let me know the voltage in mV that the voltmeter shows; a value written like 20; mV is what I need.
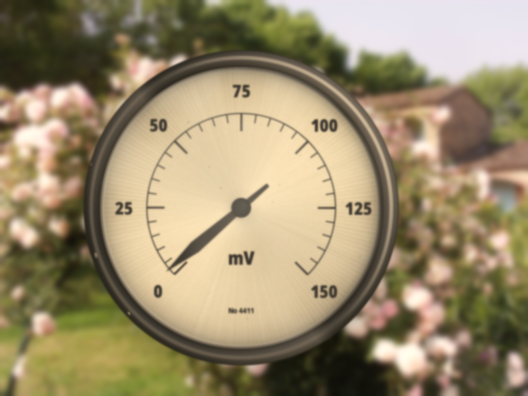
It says 2.5; mV
